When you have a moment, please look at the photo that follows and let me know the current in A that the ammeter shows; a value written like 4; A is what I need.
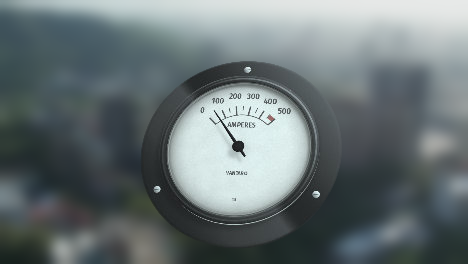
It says 50; A
